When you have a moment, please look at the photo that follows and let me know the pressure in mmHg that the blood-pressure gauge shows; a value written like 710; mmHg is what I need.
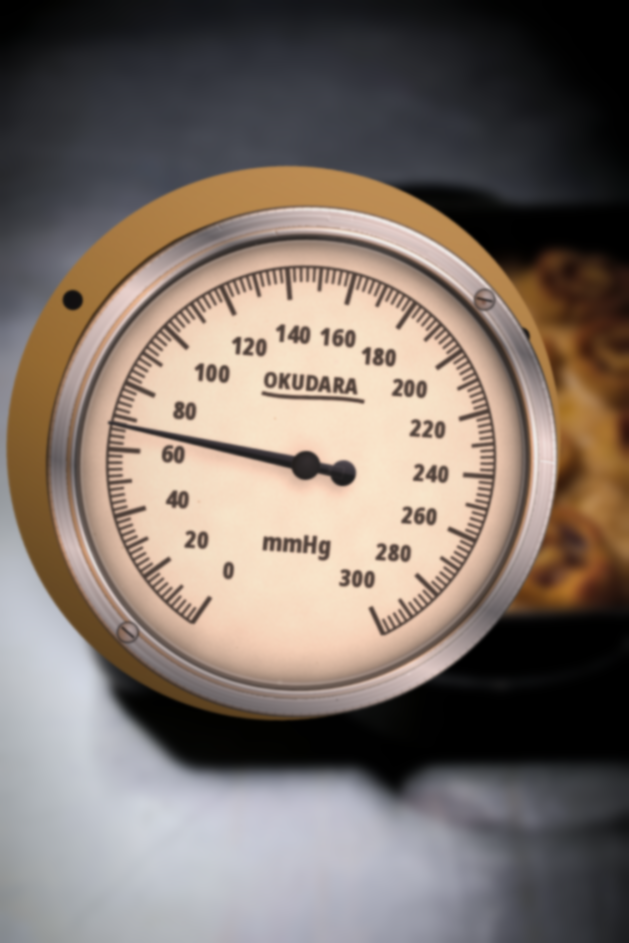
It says 68; mmHg
